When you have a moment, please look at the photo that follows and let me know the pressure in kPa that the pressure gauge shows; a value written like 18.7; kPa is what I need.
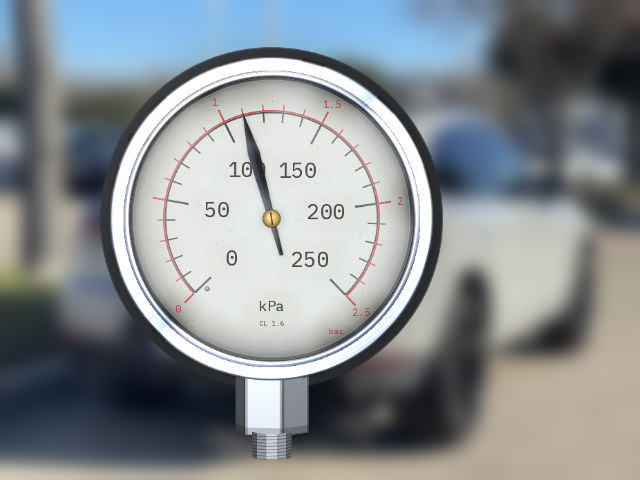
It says 110; kPa
